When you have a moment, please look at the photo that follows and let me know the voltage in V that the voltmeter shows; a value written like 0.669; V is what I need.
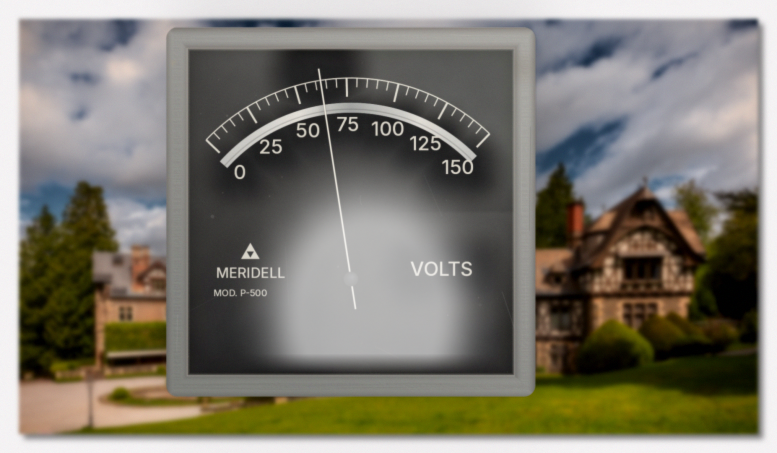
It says 62.5; V
